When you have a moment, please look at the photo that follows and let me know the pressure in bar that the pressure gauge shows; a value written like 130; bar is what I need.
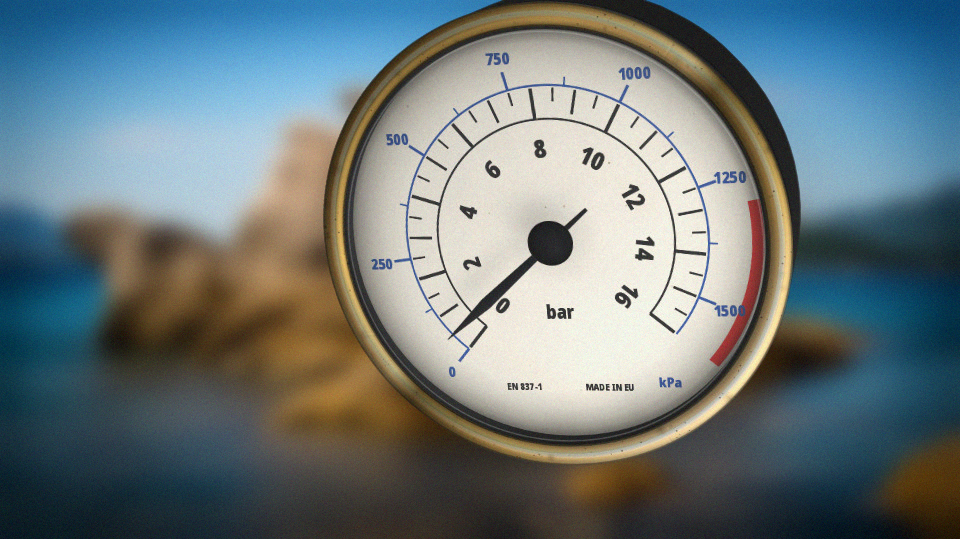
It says 0.5; bar
